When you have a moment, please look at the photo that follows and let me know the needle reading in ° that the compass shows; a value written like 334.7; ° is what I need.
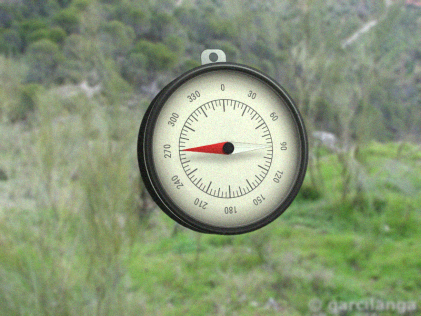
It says 270; °
